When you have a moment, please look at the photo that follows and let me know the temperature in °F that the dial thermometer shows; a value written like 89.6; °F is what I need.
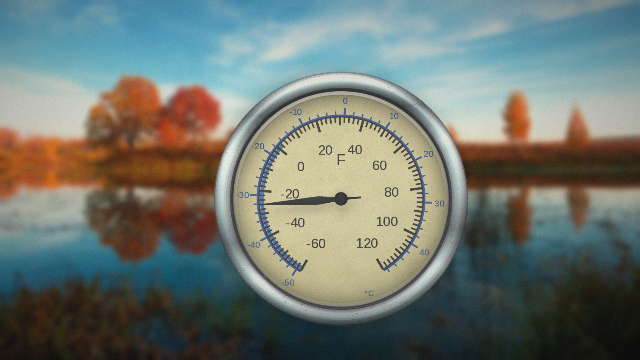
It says -26; °F
